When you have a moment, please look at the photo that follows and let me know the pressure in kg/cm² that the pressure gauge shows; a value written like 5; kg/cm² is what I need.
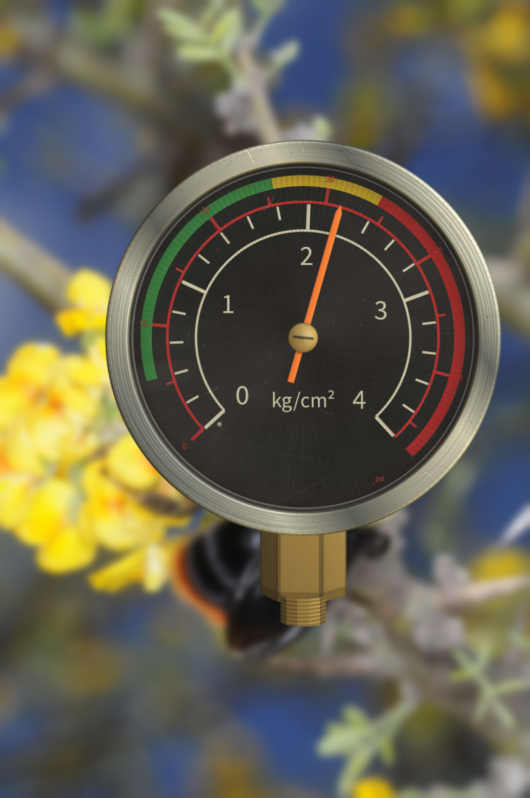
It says 2.2; kg/cm²
